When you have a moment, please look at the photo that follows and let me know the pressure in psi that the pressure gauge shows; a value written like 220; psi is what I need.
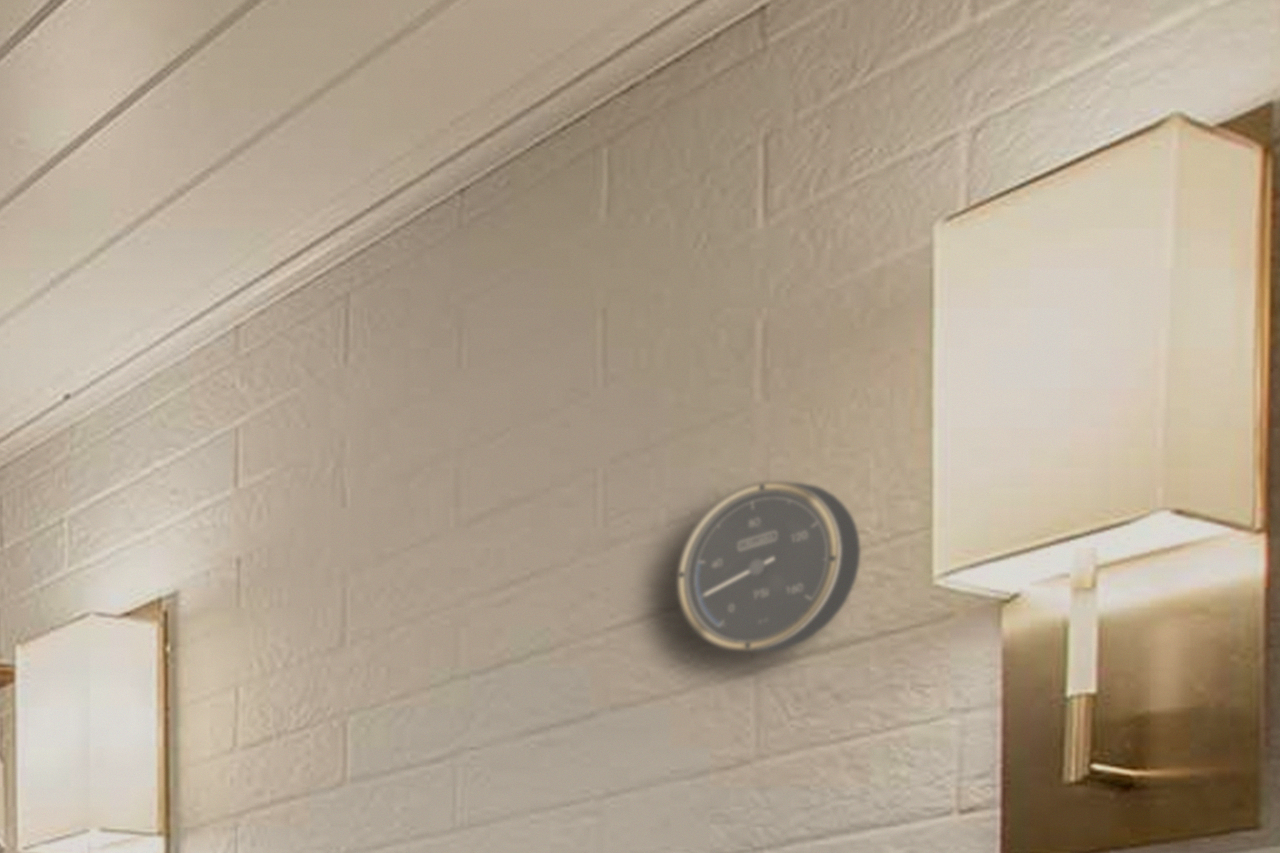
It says 20; psi
